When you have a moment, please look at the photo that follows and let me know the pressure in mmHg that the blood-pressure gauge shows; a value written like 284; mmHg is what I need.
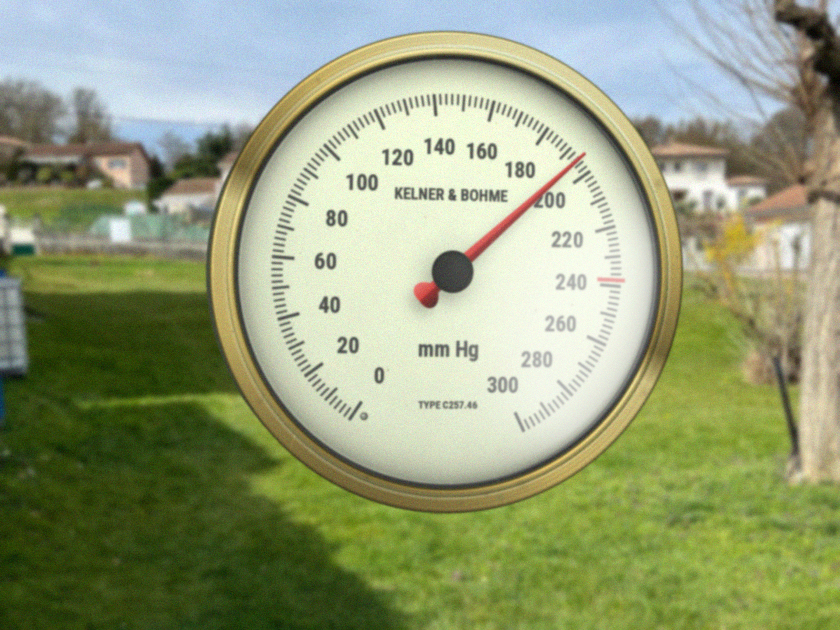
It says 194; mmHg
